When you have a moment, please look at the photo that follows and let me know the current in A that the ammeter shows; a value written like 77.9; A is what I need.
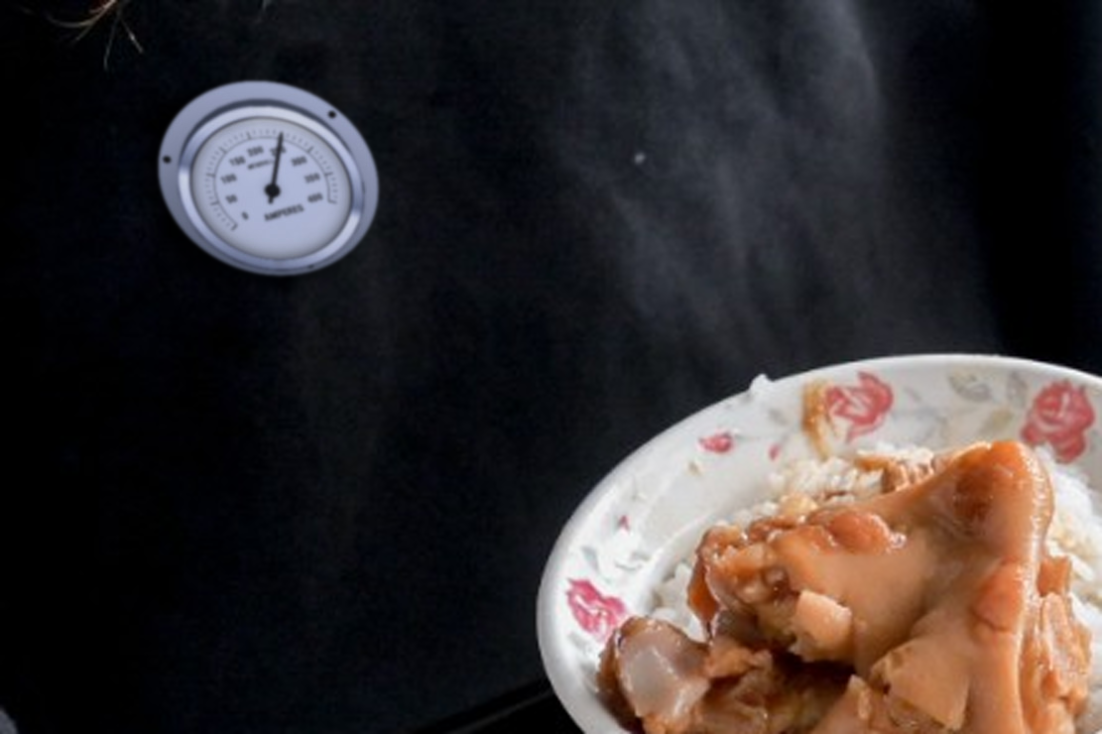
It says 250; A
